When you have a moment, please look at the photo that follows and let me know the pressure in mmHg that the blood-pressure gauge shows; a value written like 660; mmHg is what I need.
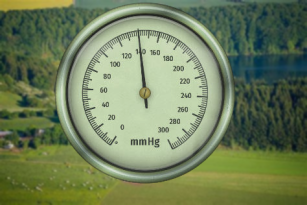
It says 140; mmHg
